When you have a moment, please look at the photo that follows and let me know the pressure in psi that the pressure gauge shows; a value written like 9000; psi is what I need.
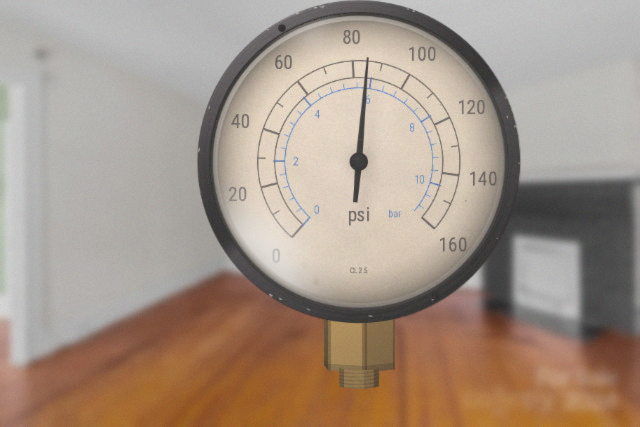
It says 85; psi
